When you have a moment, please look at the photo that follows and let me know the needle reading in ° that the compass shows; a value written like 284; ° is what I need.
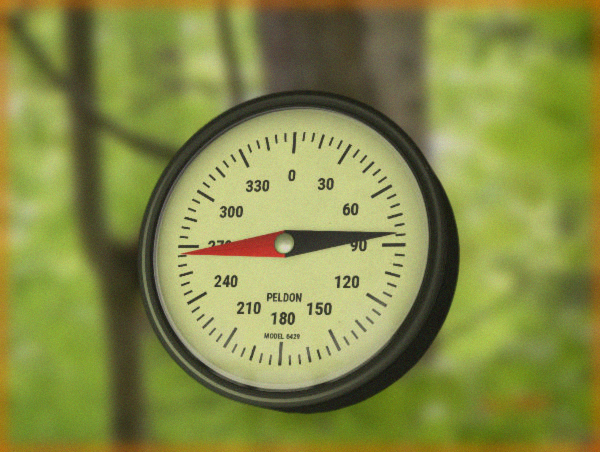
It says 265; °
